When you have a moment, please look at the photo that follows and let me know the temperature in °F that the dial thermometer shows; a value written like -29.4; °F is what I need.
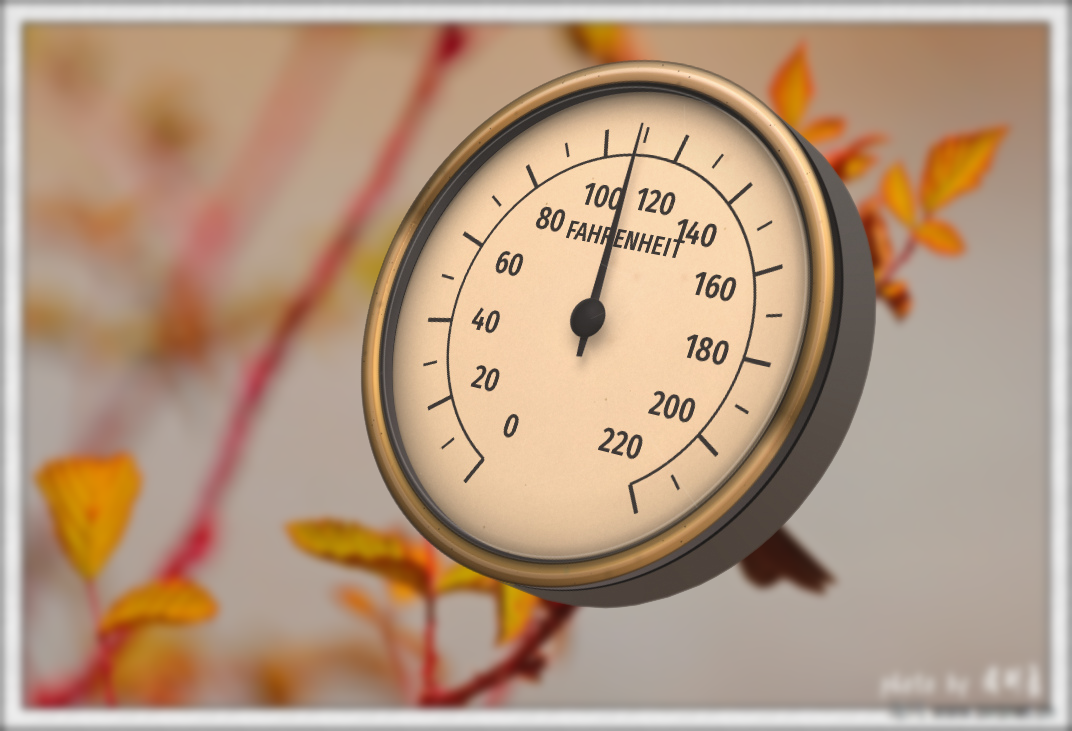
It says 110; °F
